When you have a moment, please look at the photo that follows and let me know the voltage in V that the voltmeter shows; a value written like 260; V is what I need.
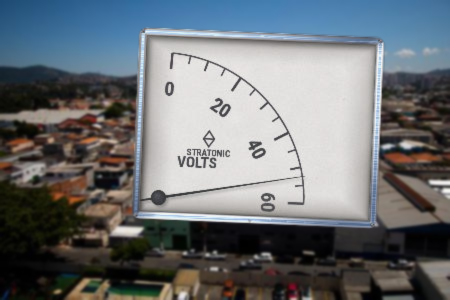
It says 52.5; V
